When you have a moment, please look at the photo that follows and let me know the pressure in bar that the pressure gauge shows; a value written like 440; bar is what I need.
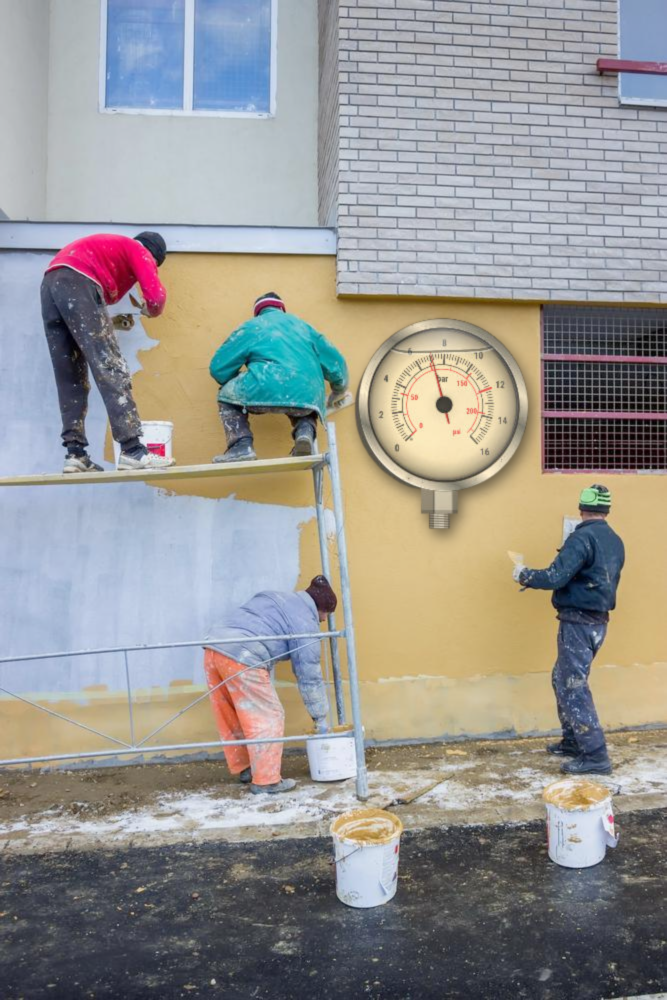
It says 7; bar
